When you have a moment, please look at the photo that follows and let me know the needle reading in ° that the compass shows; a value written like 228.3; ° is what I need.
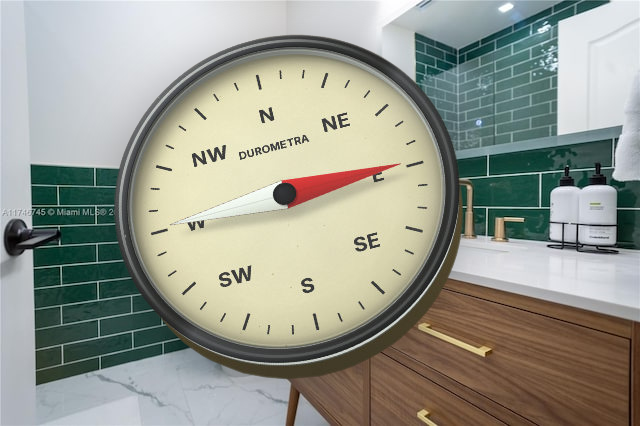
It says 90; °
